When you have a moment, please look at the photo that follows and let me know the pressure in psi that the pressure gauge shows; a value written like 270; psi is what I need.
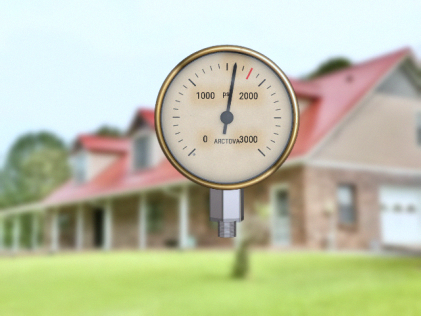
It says 1600; psi
